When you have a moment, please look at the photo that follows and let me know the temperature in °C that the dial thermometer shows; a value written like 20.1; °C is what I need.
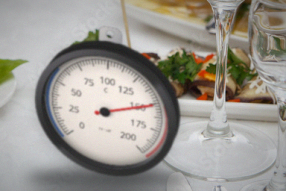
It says 150; °C
